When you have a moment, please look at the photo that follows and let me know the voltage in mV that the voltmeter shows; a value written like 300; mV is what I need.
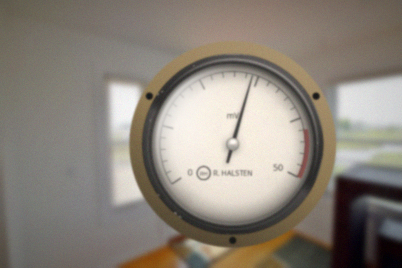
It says 29; mV
